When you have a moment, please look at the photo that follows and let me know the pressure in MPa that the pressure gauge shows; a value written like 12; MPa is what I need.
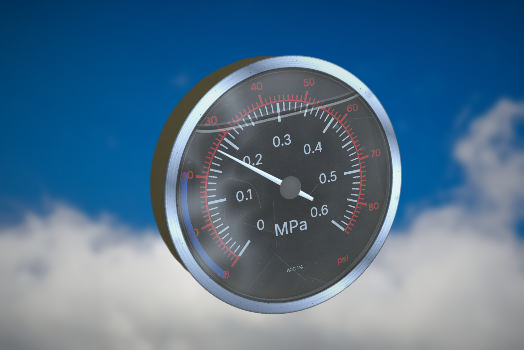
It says 0.18; MPa
